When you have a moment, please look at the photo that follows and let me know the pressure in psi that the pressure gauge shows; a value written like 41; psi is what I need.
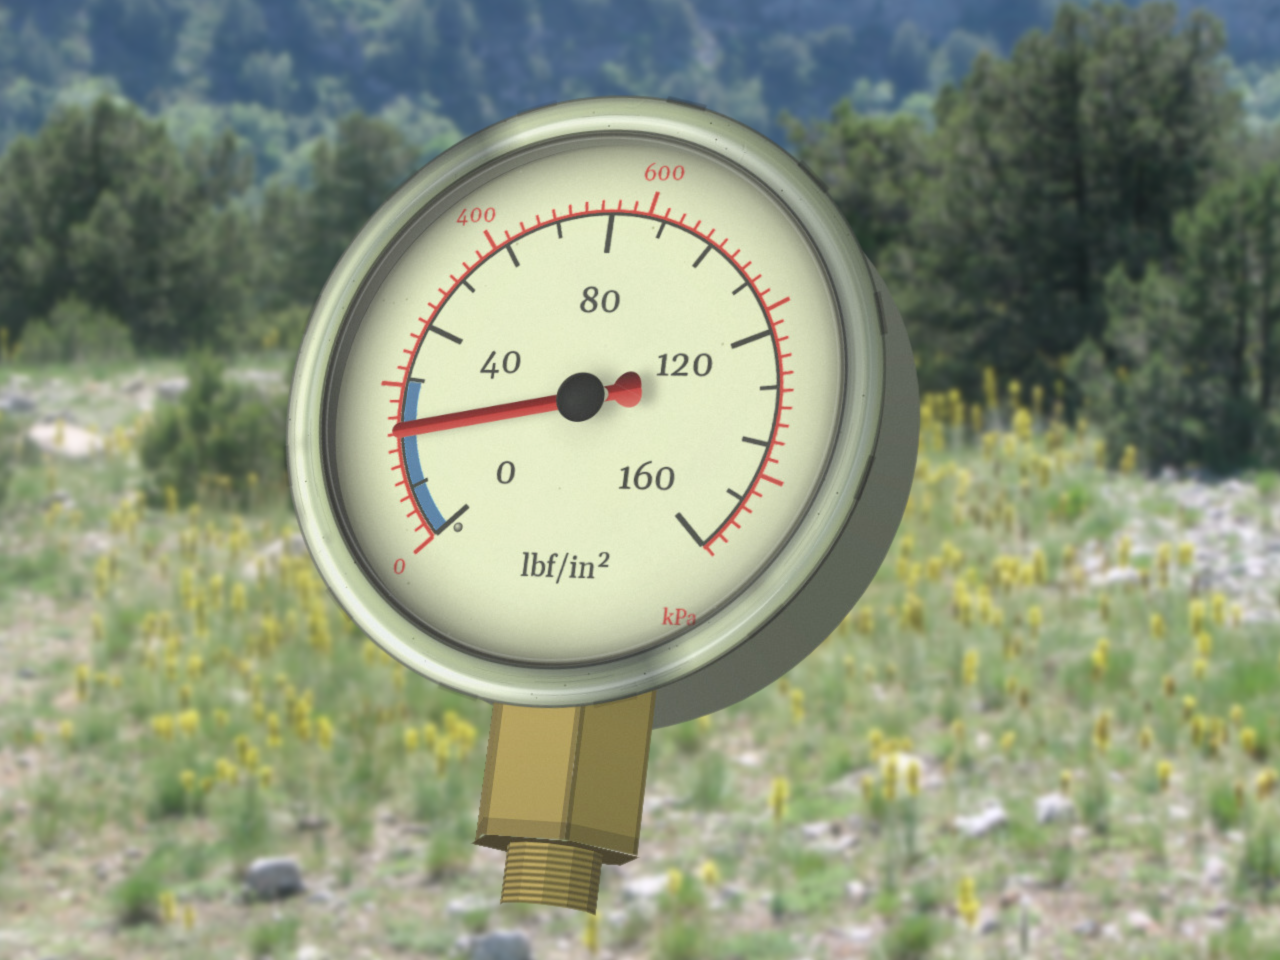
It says 20; psi
